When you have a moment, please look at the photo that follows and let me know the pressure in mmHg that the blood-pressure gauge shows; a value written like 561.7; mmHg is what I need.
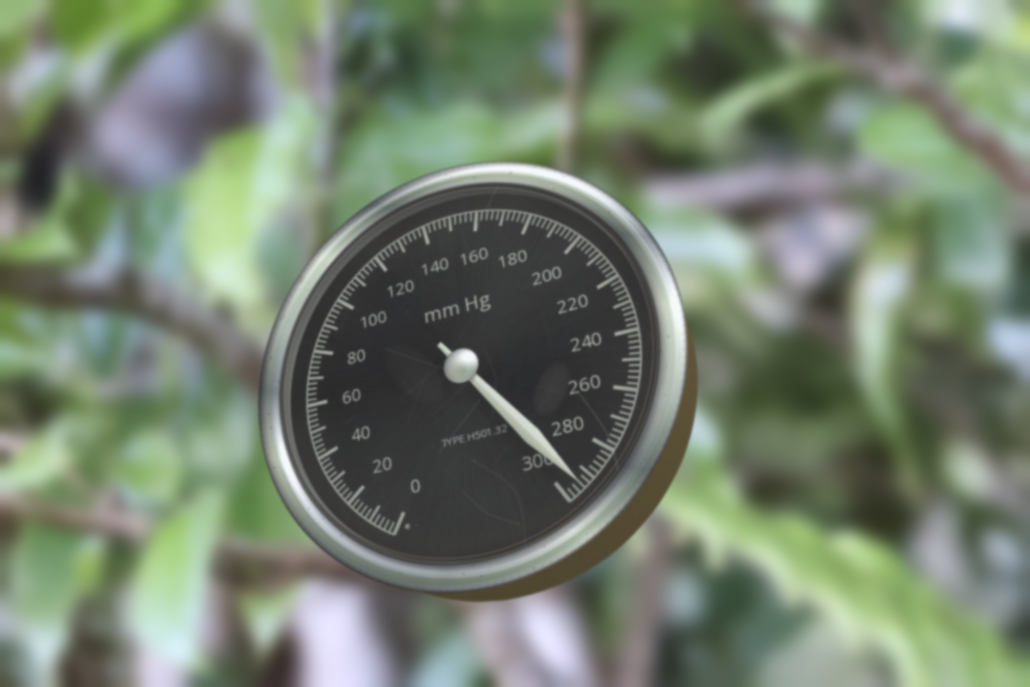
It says 294; mmHg
